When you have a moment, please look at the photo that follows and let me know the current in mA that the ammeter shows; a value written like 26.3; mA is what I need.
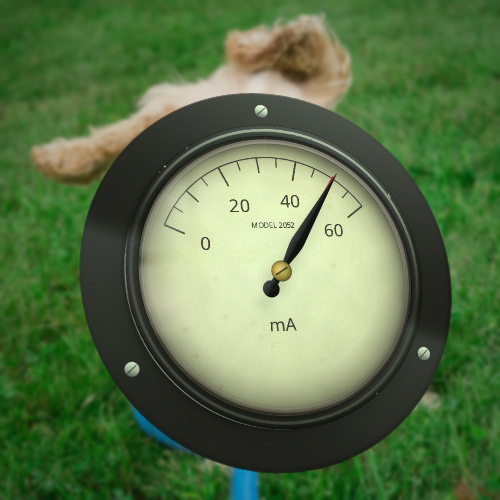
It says 50; mA
